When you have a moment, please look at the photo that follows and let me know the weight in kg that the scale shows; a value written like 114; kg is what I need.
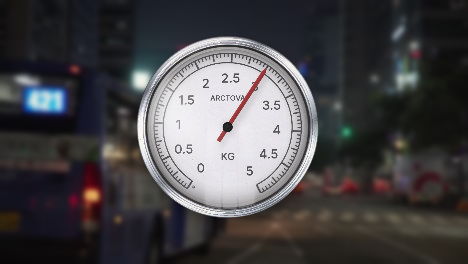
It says 3; kg
